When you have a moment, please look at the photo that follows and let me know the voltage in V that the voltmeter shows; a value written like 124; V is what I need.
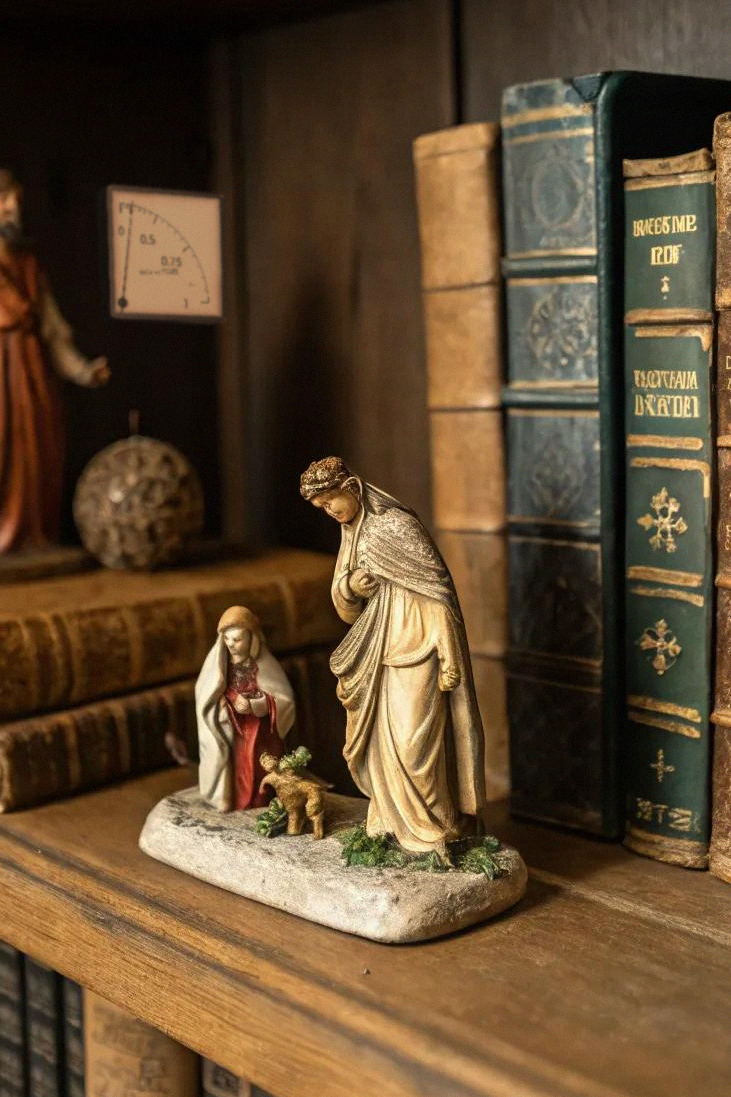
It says 0.25; V
